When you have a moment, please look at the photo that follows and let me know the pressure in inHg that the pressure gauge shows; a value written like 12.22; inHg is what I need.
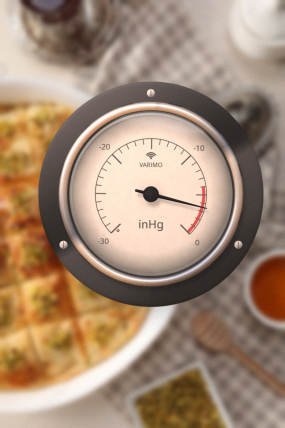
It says -3.5; inHg
